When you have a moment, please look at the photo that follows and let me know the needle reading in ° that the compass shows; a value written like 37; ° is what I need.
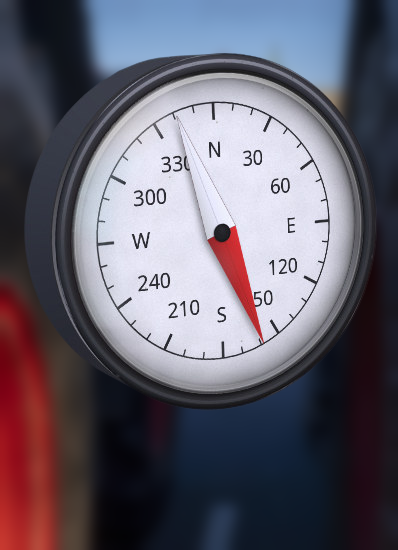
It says 160; °
